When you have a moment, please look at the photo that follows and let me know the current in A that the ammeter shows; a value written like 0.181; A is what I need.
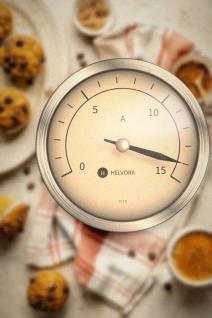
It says 14; A
